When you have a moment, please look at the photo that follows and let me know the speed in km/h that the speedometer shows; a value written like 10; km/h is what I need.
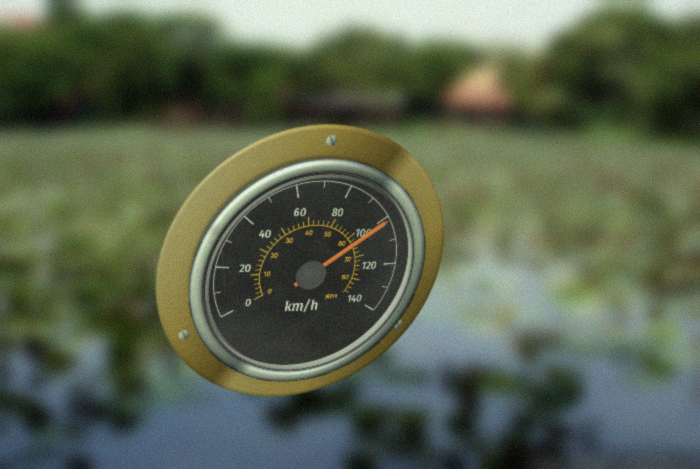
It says 100; km/h
